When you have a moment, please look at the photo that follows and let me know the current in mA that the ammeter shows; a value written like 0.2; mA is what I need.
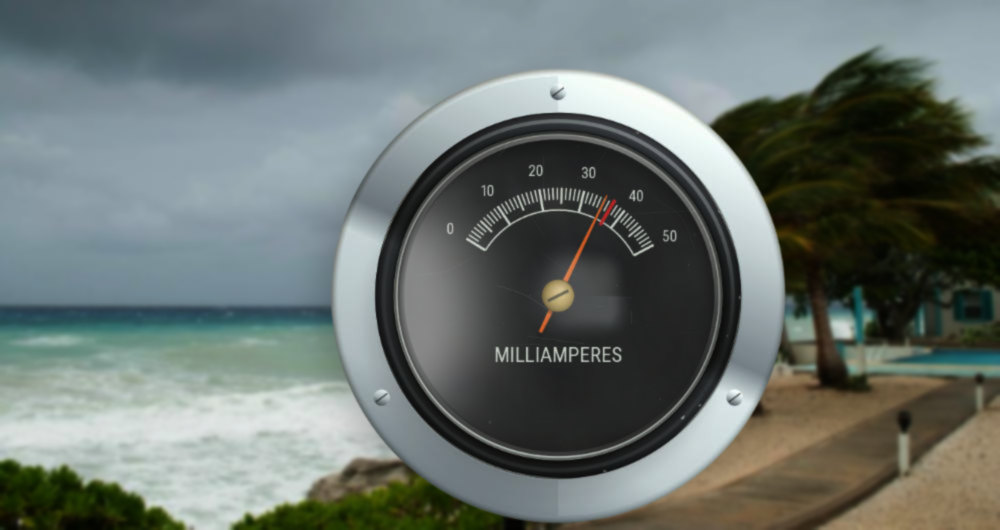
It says 35; mA
